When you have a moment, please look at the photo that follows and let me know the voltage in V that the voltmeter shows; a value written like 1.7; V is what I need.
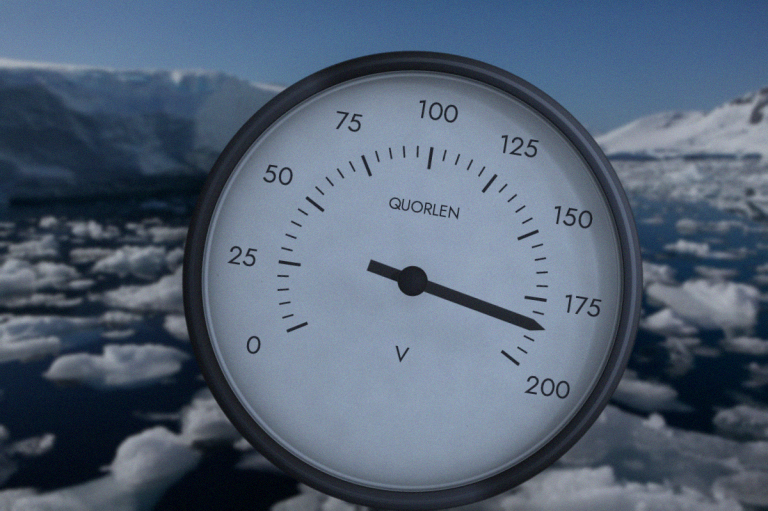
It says 185; V
